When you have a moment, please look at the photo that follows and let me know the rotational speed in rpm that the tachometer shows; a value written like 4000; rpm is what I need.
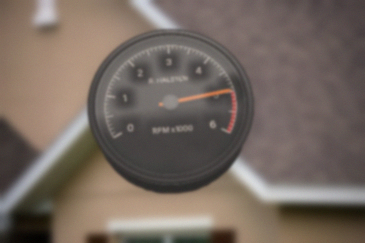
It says 5000; rpm
